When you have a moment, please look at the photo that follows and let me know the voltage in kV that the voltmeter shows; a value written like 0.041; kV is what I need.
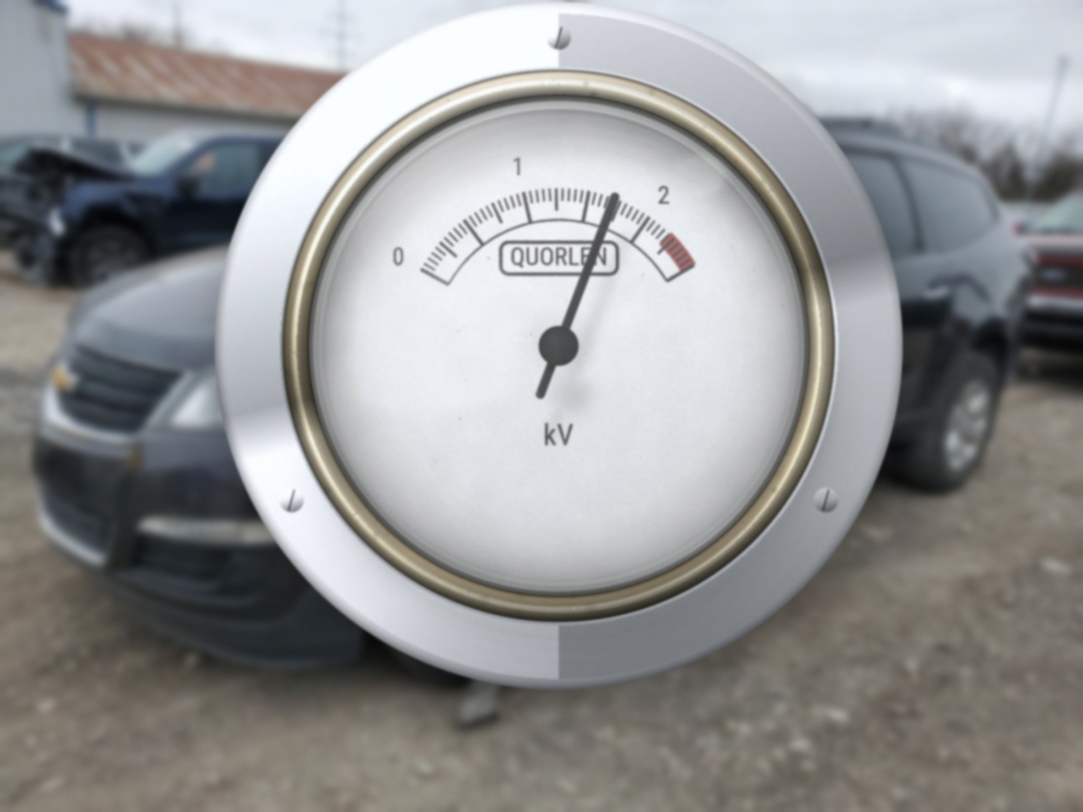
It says 1.7; kV
